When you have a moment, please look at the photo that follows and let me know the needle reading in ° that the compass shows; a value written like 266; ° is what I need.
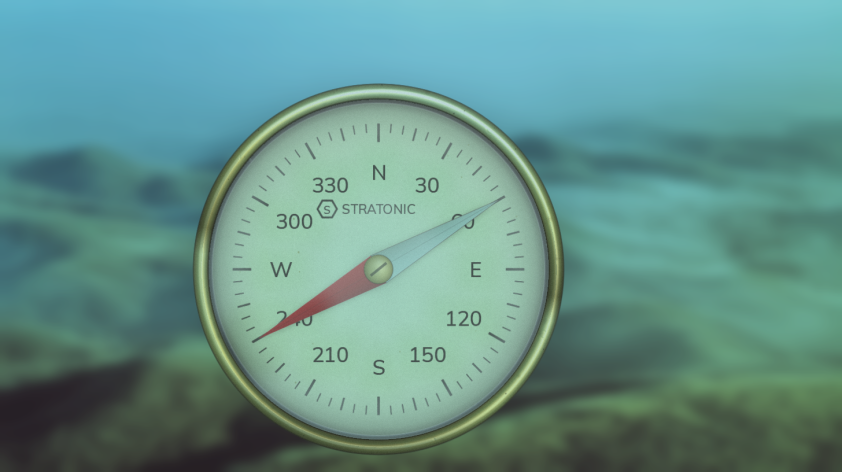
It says 240; °
